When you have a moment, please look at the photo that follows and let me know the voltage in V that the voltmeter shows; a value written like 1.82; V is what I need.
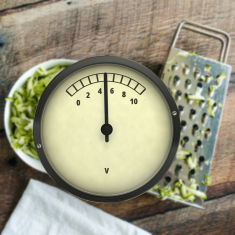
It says 5; V
